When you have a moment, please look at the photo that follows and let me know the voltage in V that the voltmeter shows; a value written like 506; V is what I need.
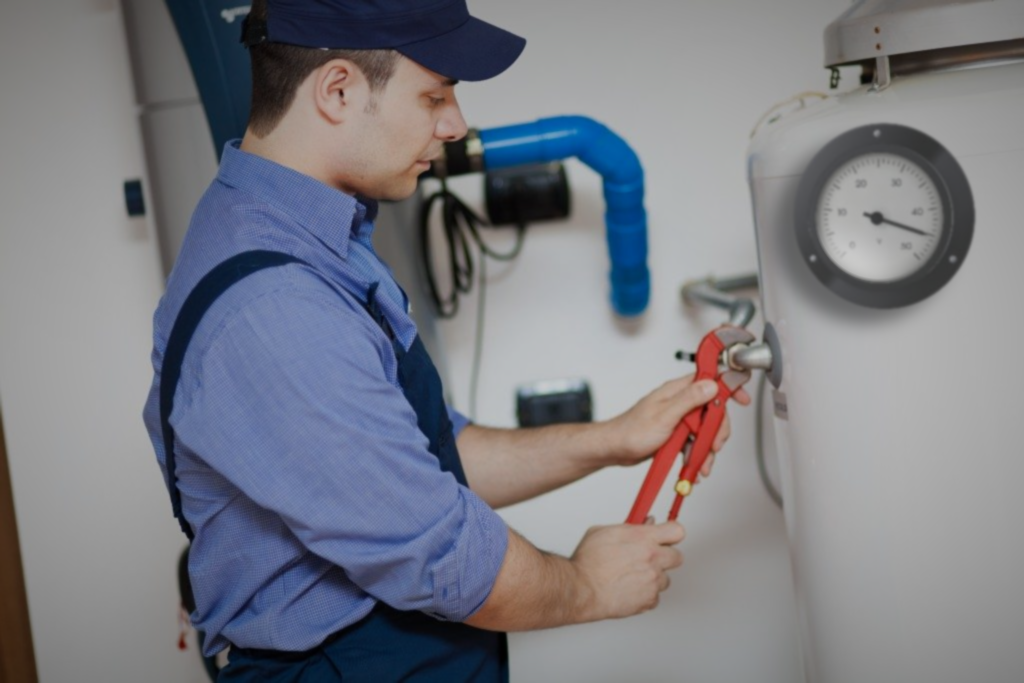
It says 45; V
